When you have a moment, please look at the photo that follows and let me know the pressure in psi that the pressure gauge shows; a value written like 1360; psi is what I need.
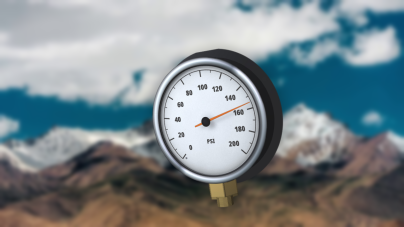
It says 155; psi
